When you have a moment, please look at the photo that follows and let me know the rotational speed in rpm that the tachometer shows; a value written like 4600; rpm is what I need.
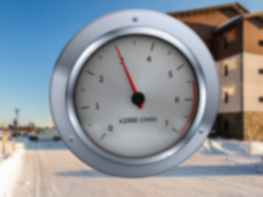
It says 3000; rpm
